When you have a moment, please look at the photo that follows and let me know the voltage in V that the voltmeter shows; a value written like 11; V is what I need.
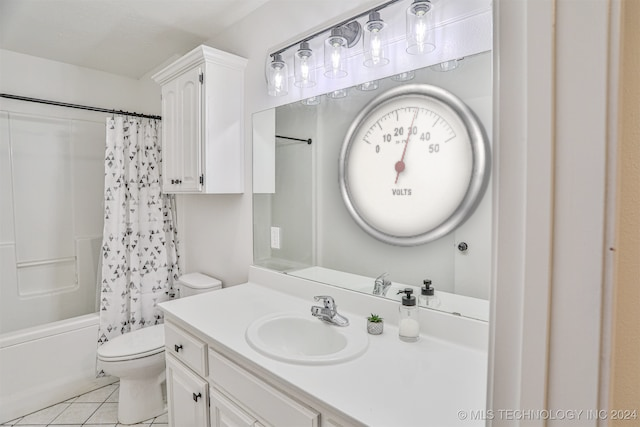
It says 30; V
